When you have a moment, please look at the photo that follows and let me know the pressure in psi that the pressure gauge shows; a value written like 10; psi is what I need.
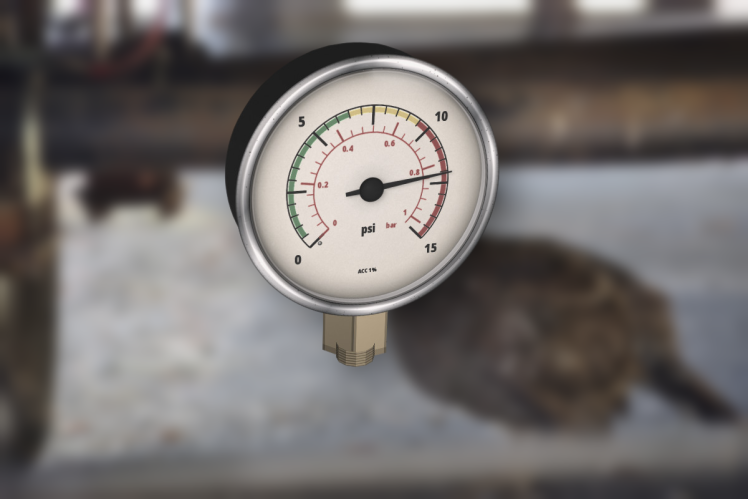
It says 12; psi
